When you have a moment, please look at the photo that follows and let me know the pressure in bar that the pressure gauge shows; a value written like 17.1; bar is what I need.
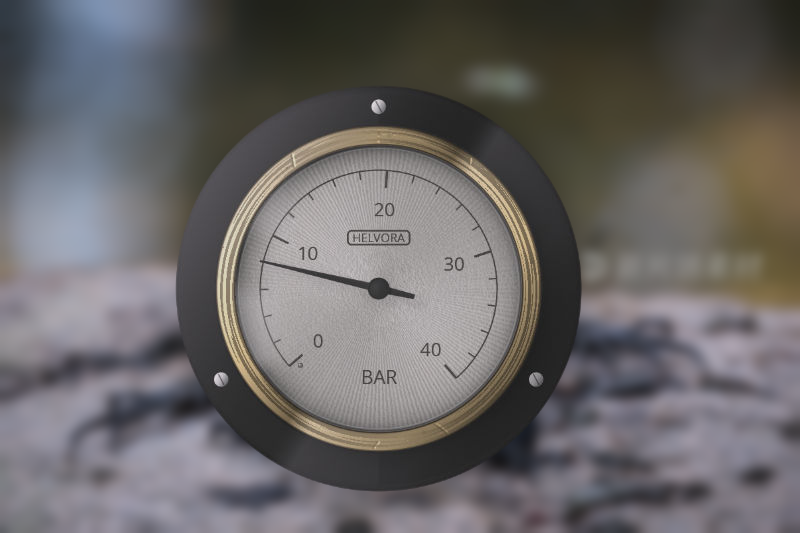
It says 8; bar
